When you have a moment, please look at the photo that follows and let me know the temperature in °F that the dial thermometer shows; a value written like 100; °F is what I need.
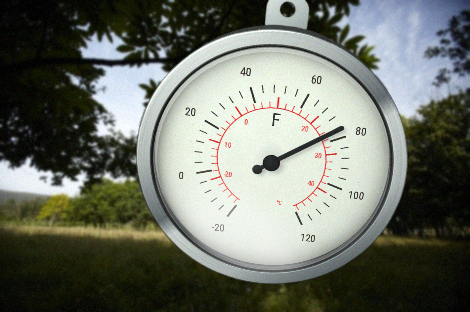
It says 76; °F
